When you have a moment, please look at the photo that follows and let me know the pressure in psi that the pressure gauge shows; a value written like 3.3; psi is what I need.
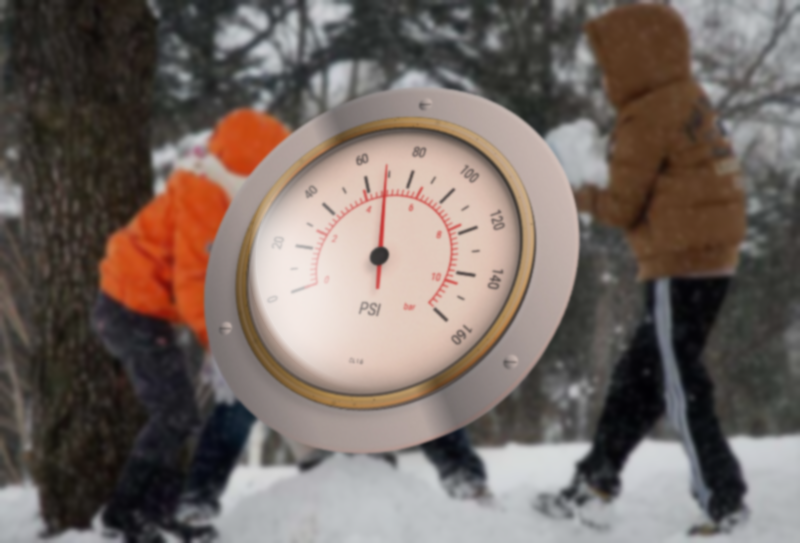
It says 70; psi
